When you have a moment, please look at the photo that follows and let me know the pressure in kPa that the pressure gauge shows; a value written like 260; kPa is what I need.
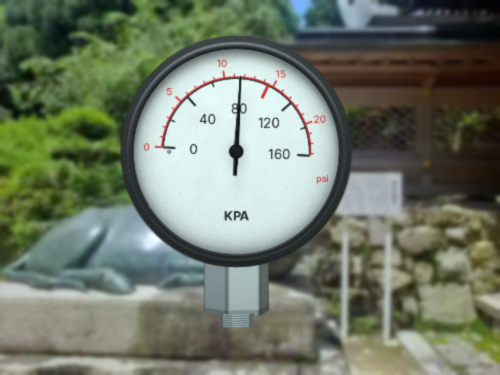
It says 80; kPa
